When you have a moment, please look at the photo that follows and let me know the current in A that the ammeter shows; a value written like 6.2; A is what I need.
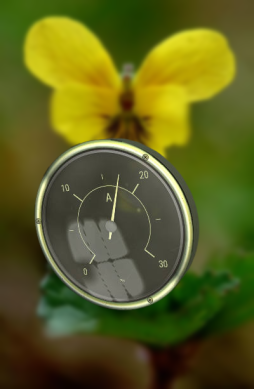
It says 17.5; A
